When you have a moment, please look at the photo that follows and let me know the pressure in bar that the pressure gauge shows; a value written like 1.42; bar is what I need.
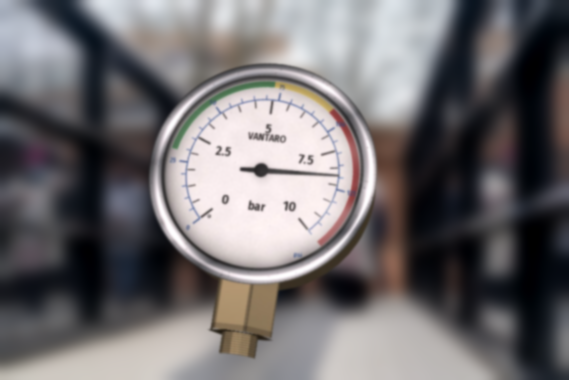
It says 8.25; bar
